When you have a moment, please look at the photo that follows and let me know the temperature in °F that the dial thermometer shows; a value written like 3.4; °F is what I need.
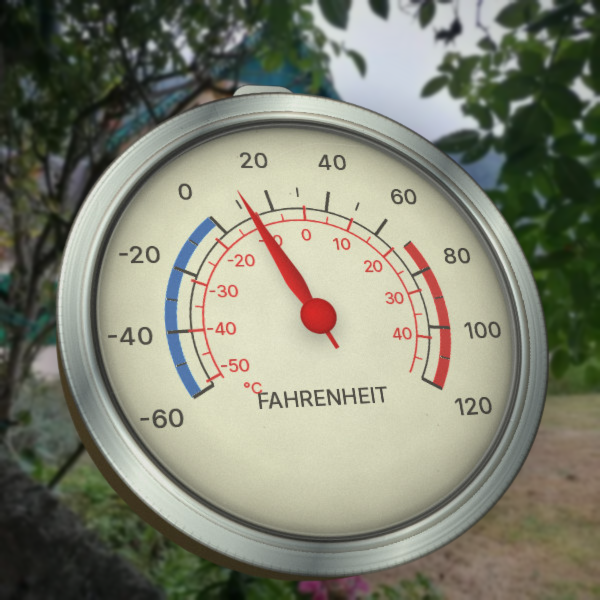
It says 10; °F
